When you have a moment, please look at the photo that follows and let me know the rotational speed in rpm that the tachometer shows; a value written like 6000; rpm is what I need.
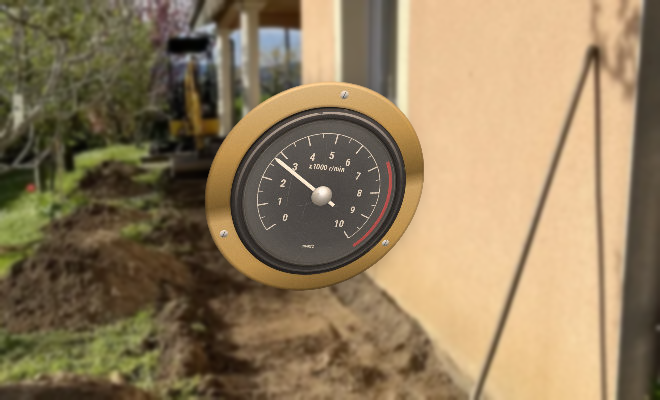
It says 2750; rpm
